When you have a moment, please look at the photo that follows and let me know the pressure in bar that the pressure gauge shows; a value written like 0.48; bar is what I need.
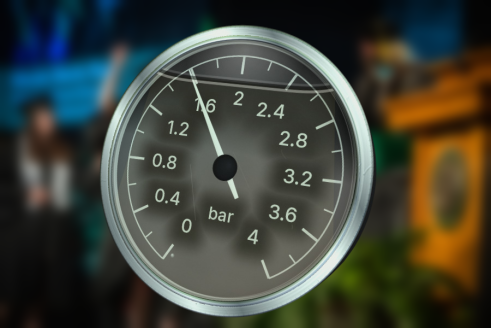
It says 1.6; bar
